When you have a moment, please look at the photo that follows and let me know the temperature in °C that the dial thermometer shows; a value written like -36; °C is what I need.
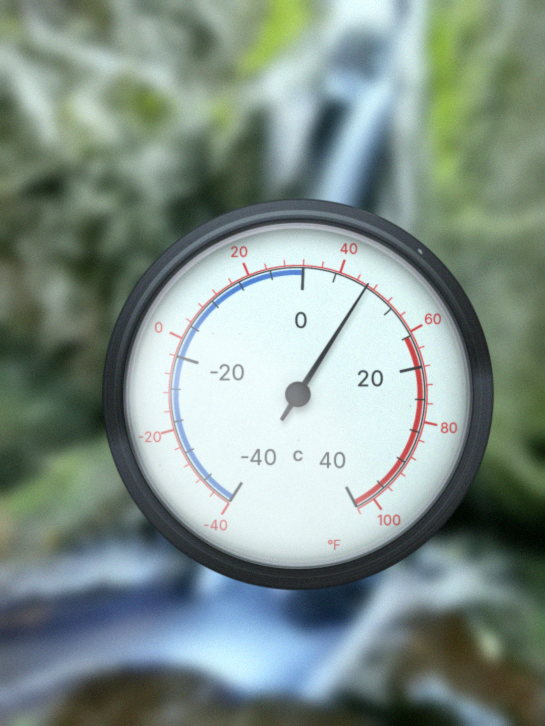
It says 8; °C
